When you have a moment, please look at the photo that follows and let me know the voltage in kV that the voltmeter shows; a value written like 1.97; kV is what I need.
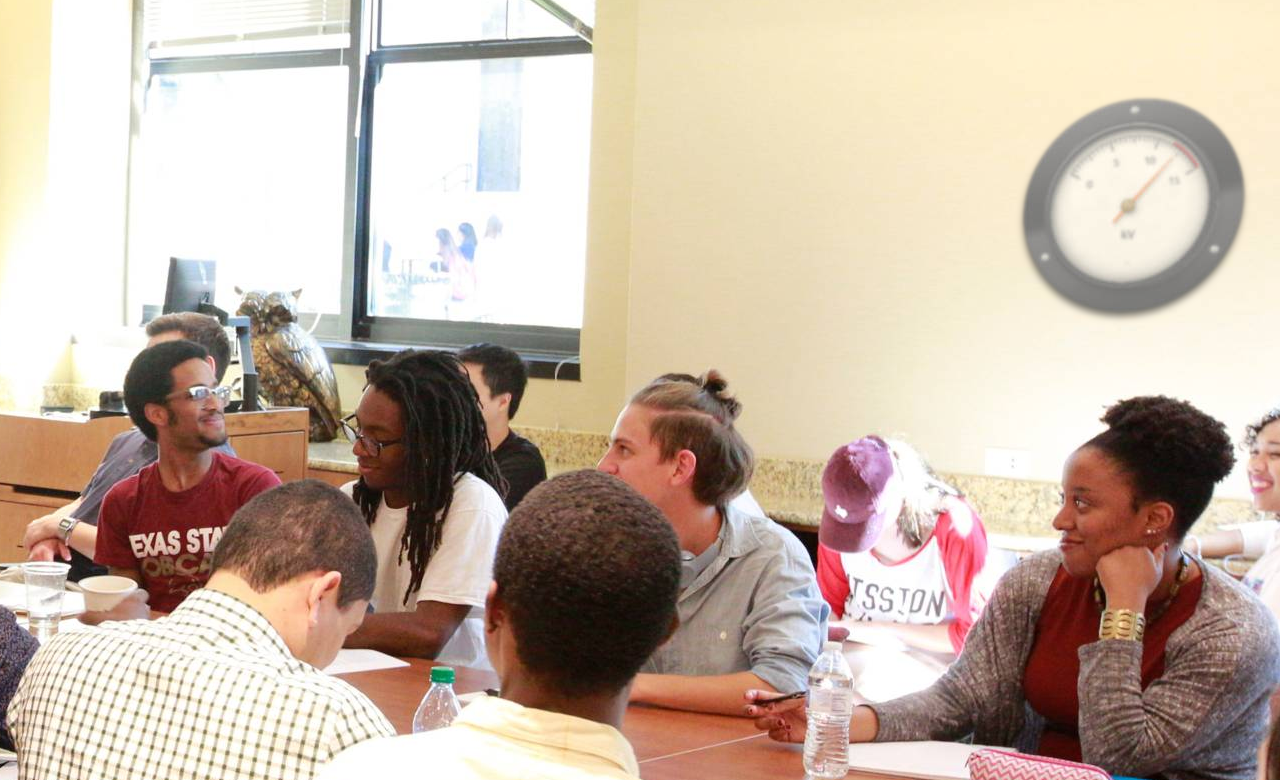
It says 12.5; kV
